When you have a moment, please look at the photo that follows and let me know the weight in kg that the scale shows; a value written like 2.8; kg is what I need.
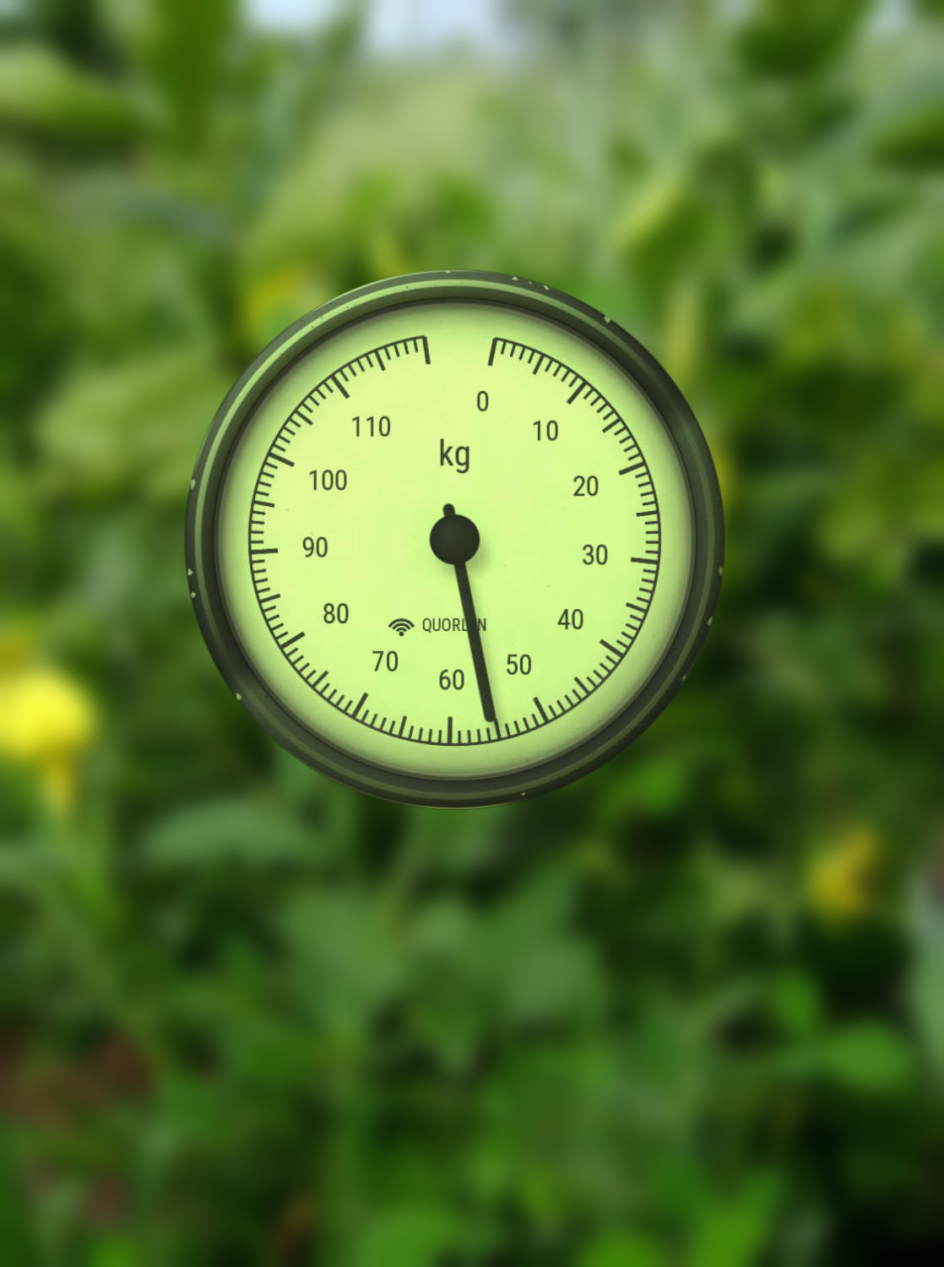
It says 55.5; kg
